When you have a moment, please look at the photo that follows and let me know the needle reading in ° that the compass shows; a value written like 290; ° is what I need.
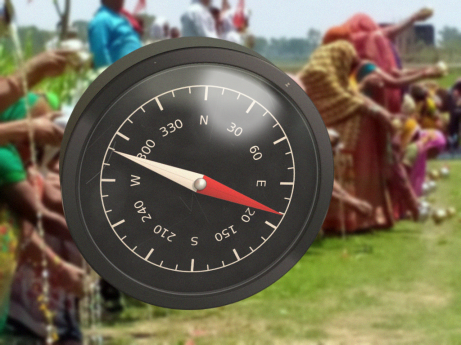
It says 110; °
